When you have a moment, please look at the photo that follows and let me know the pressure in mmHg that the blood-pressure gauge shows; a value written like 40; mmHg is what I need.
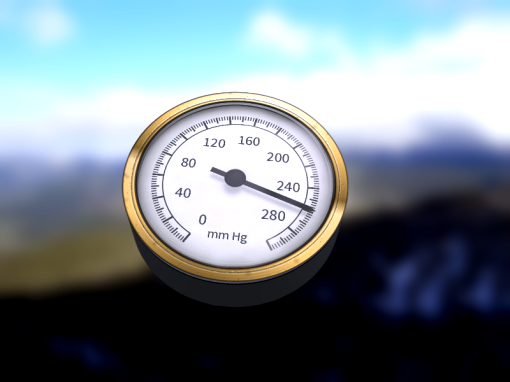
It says 260; mmHg
